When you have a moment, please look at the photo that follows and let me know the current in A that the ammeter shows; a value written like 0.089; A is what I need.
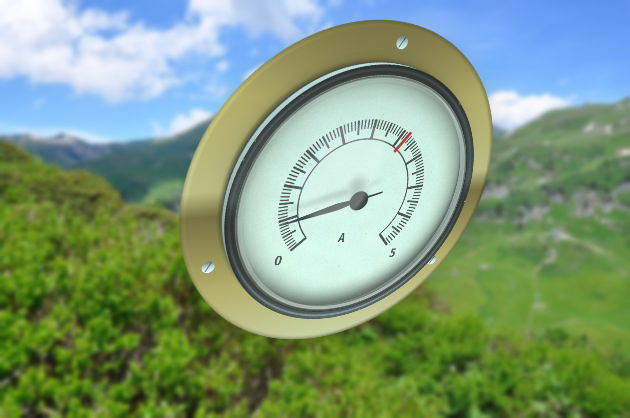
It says 0.5; A
